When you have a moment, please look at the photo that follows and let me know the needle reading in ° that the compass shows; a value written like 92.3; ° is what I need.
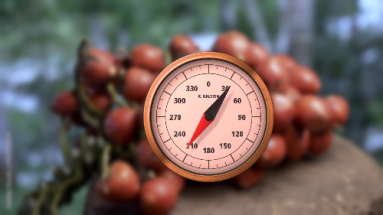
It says 215; °
